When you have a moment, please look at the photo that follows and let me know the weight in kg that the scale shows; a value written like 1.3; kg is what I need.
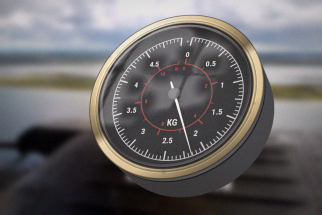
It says 2.15; kg
